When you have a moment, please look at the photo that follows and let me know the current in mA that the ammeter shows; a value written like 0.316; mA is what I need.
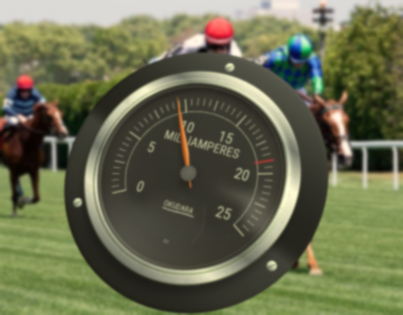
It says 9.5; mA
